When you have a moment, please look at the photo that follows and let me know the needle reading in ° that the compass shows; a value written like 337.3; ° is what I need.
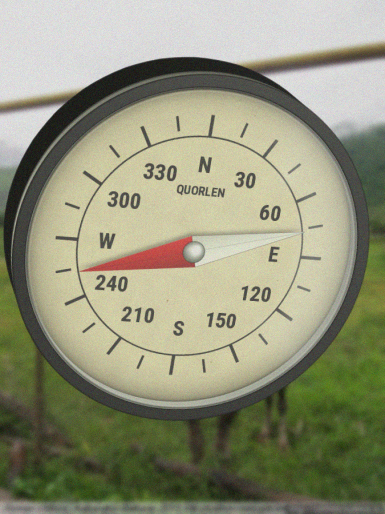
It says 255; °
